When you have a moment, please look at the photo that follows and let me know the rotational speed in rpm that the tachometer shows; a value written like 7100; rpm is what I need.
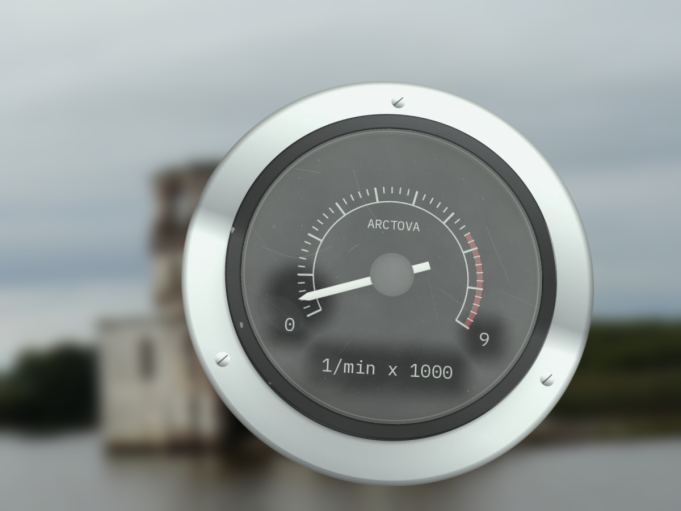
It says 400; rpm
